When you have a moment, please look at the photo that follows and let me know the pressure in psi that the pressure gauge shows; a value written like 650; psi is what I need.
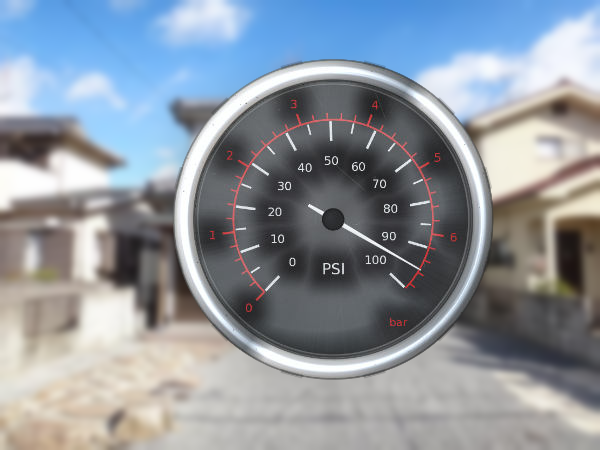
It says 95; psi
